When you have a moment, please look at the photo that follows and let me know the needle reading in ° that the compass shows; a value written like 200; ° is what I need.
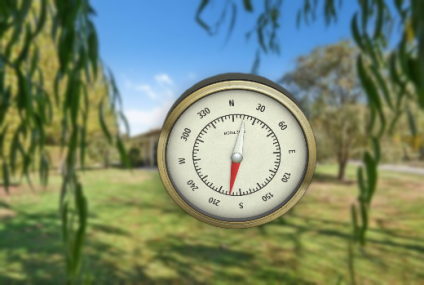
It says 195; °
